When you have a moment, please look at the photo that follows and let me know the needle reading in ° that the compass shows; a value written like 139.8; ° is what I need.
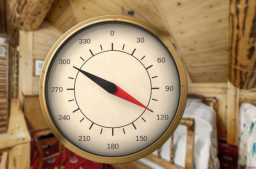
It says 120; °
